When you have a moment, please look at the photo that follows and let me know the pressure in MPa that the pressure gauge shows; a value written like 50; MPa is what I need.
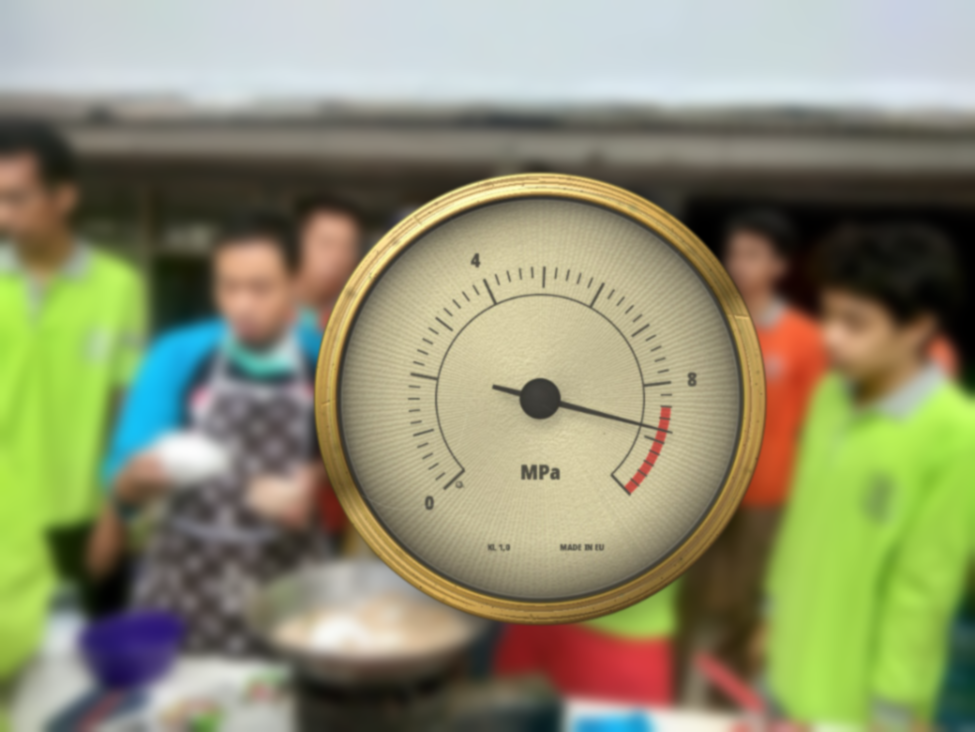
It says 8.8; MPa
